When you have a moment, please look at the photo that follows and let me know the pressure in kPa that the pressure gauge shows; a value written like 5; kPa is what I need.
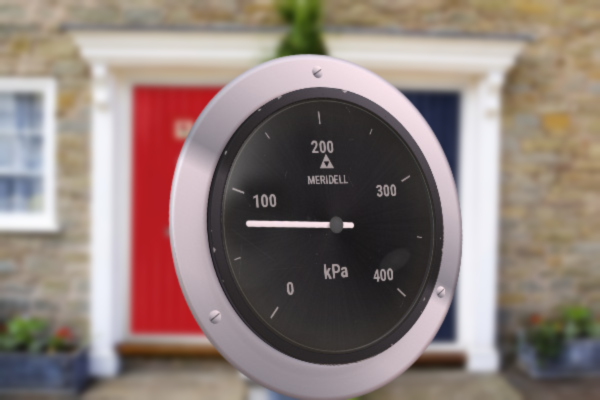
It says 75; kPa
